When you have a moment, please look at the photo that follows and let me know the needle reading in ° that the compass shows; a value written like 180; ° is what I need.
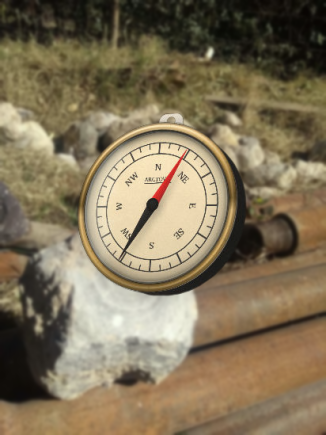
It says 30; °
